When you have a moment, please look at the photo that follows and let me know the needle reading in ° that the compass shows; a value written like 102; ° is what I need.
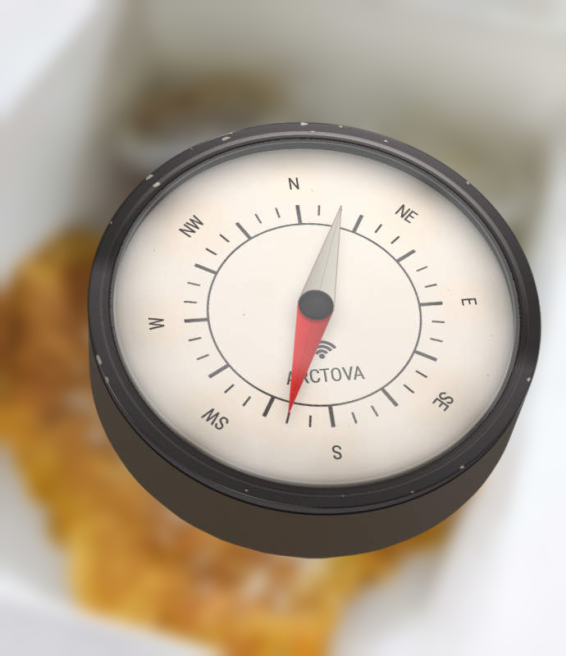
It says 200; °
